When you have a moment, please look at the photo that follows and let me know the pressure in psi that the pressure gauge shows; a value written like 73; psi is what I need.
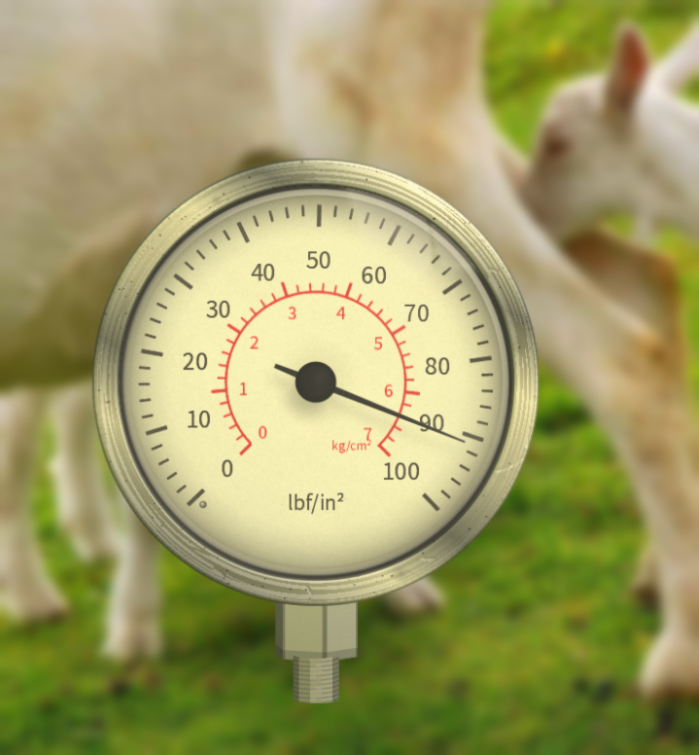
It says 91; psi
